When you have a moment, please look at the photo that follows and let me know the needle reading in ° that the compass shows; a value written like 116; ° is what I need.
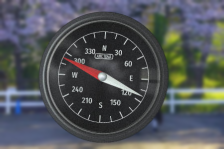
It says 292.5; °
